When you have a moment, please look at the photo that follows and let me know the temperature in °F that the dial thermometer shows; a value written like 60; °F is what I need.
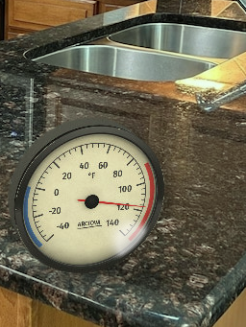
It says 116; °F
